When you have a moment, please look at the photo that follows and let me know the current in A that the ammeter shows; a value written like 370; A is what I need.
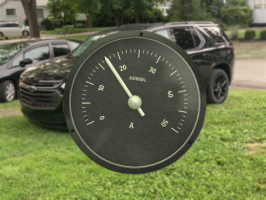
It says 17; A
